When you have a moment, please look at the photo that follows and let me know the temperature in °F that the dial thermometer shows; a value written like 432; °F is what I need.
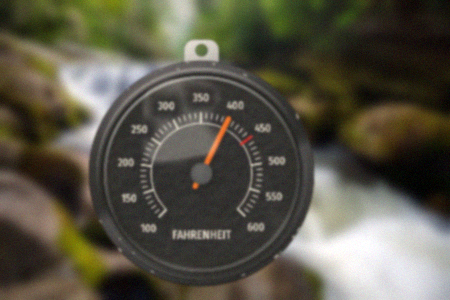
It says 400; °F
